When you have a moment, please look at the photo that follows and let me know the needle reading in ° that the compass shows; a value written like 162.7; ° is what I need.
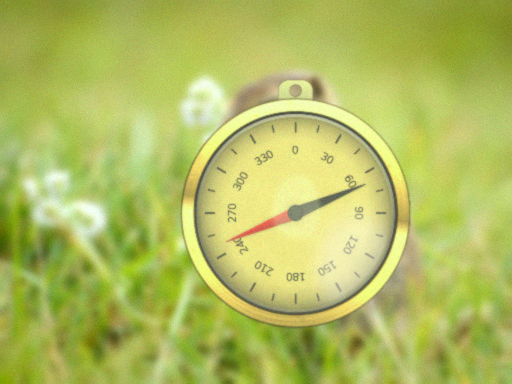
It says 247.5; °
